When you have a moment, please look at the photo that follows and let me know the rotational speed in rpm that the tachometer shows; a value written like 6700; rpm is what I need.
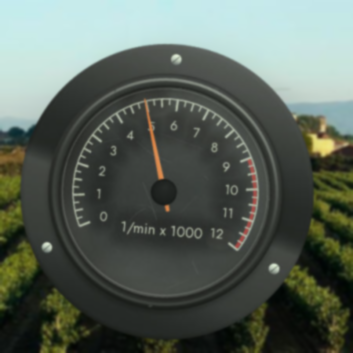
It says 5000; rpm
